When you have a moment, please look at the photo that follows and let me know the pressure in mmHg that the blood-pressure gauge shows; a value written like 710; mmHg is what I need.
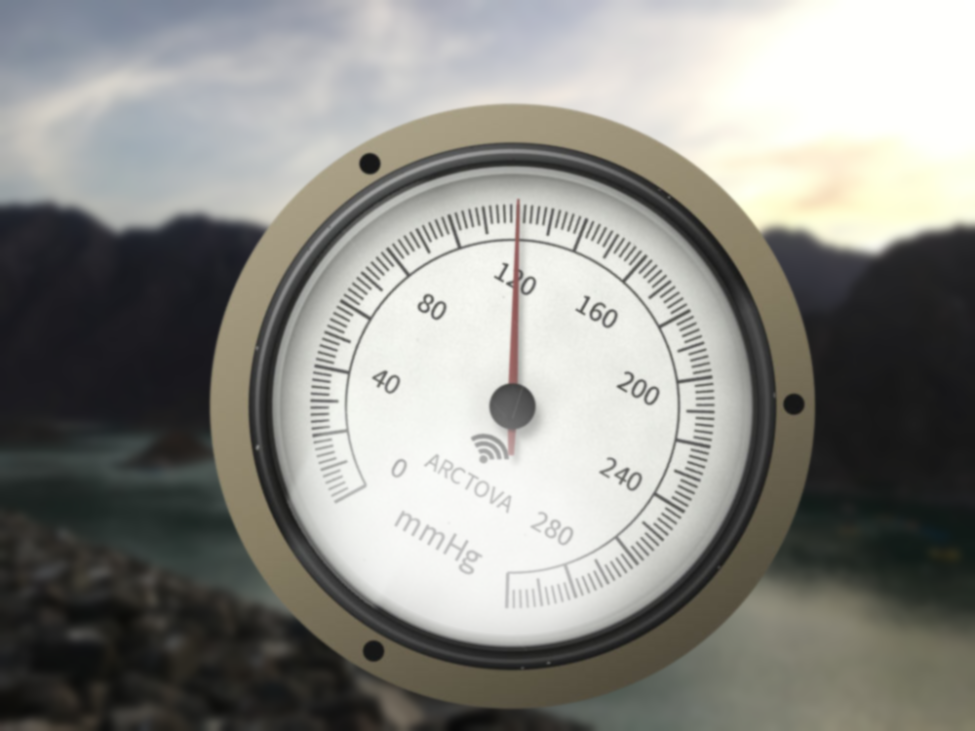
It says 120; mmHg
